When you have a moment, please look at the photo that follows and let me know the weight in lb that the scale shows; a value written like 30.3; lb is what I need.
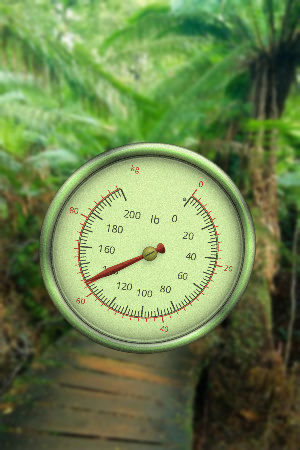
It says 140; lb
